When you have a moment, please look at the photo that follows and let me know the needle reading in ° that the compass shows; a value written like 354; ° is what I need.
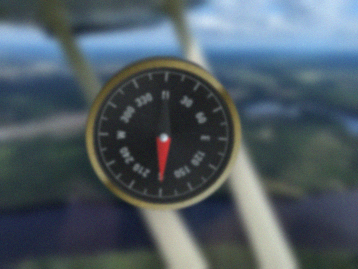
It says 180; °
